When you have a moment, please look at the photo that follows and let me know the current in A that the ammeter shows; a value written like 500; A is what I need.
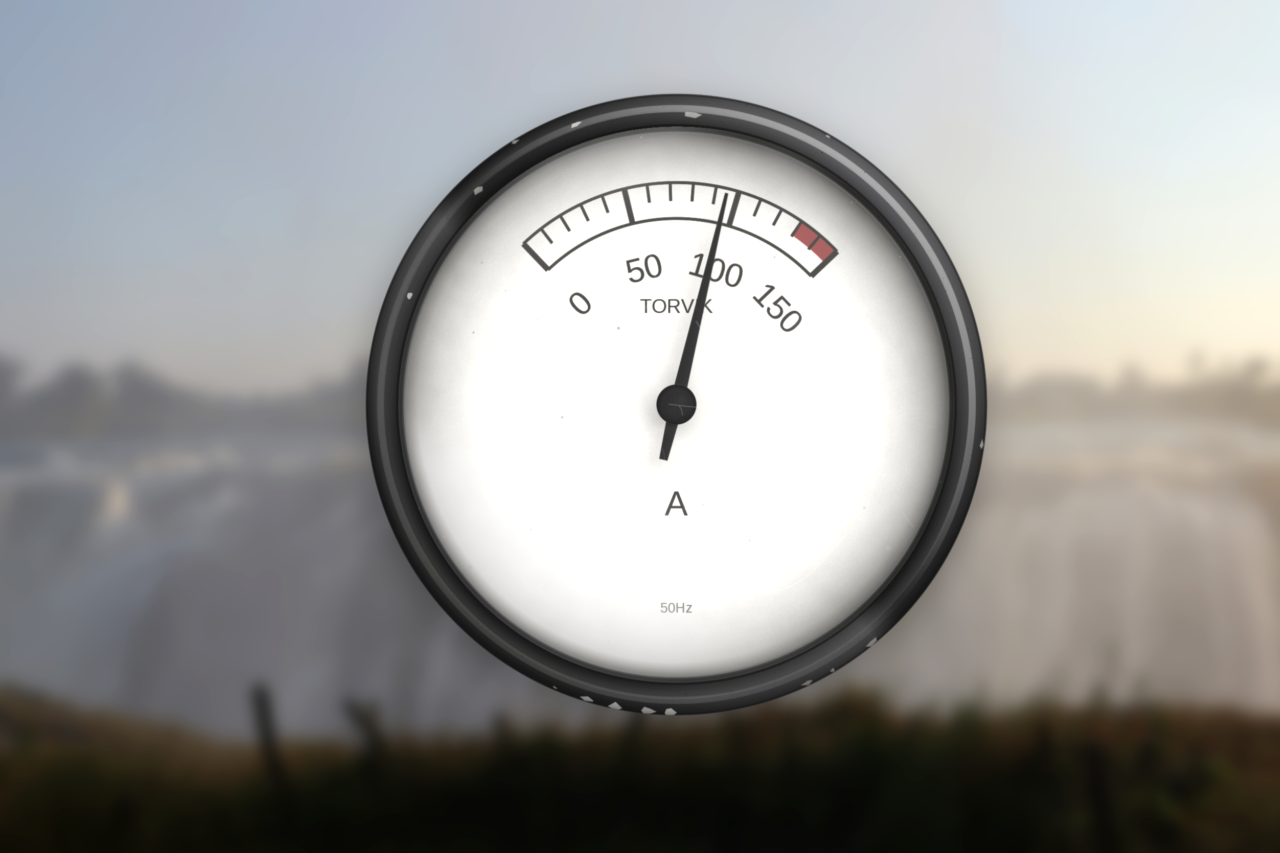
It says 95; A
